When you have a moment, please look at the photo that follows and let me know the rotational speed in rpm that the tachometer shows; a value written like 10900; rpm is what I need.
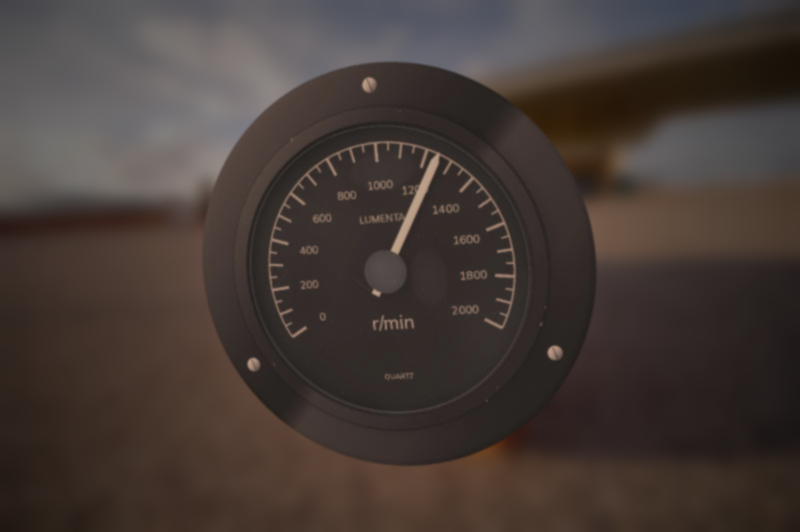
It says 1250; rpm
